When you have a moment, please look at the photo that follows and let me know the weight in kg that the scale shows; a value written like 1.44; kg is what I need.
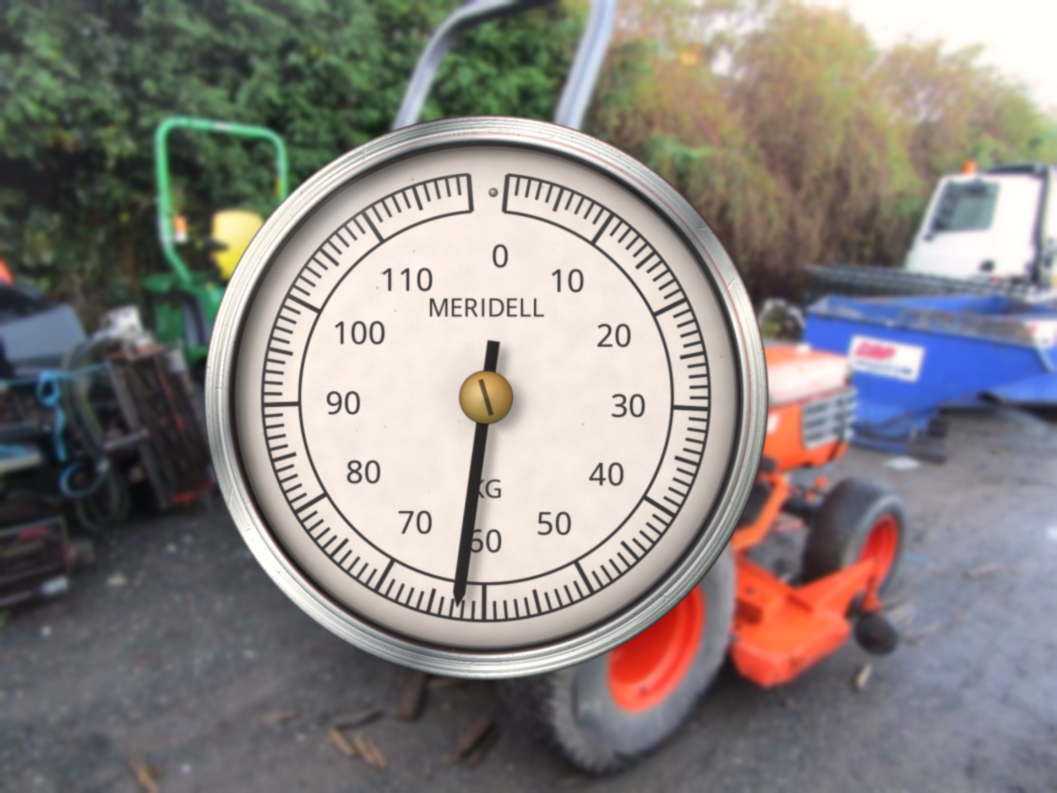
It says 62.5; kg
